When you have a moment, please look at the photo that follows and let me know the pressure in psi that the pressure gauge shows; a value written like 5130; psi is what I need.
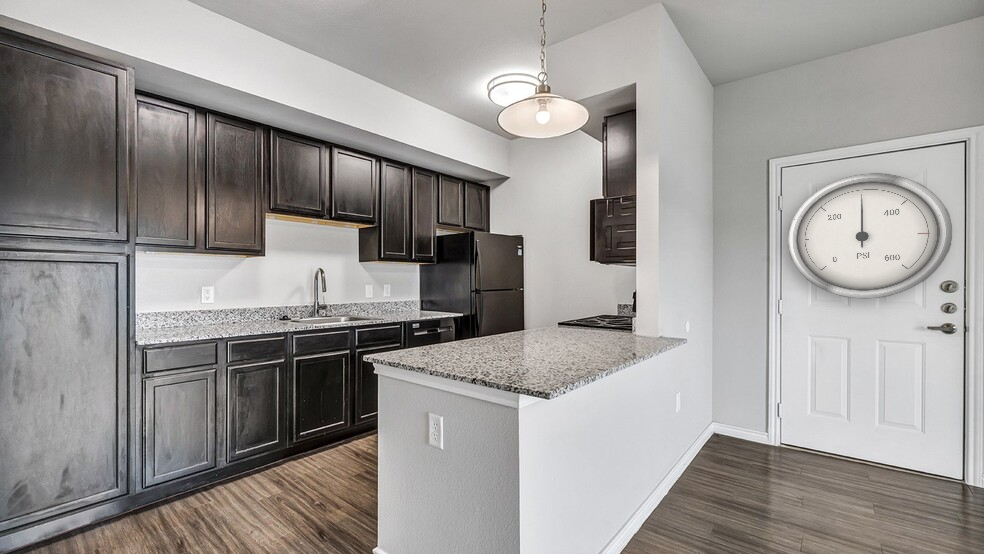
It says 300; psi
